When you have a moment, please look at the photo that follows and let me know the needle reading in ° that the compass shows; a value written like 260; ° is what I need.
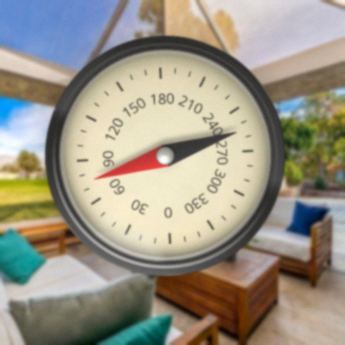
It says 75; °
